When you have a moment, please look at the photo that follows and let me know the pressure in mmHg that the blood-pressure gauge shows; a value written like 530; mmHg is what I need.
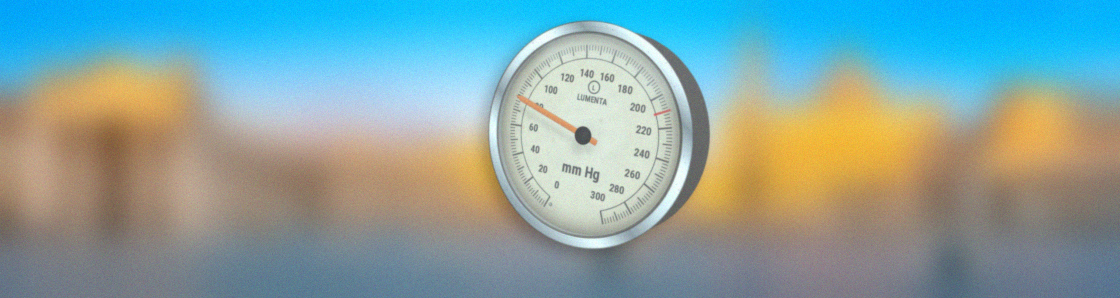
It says 80; mmHg
